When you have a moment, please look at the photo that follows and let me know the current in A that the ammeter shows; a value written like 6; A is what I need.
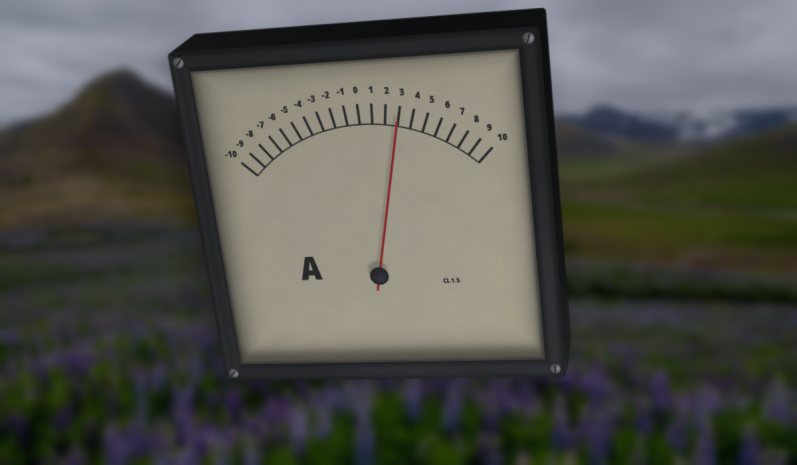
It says 3; A
